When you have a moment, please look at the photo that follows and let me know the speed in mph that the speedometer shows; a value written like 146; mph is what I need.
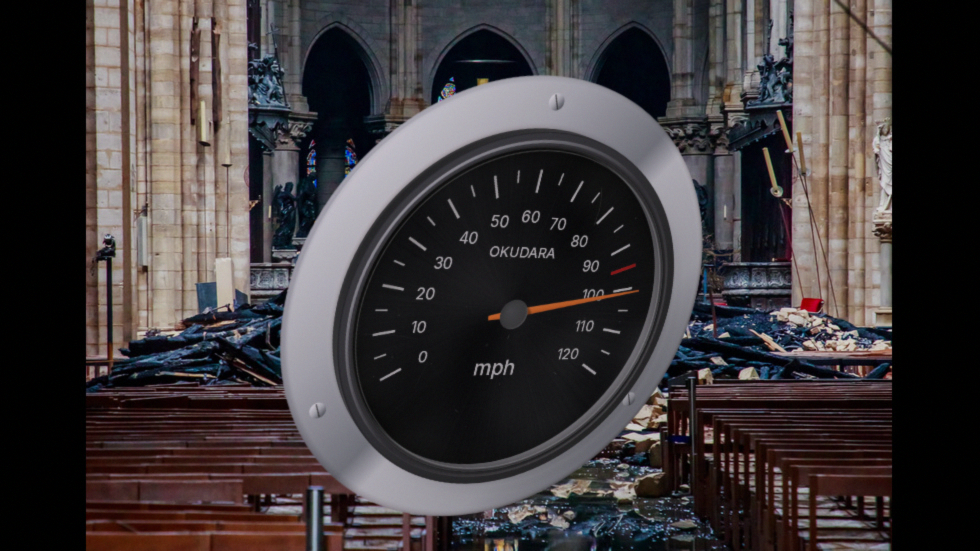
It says 100; mph
